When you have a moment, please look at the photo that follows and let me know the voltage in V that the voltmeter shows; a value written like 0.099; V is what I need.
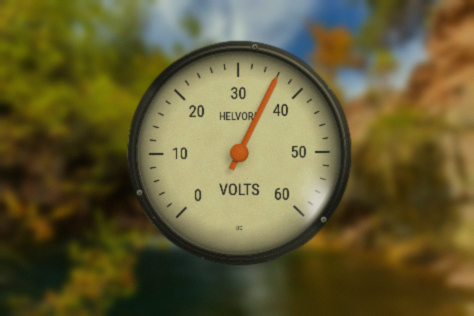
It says 36; V
